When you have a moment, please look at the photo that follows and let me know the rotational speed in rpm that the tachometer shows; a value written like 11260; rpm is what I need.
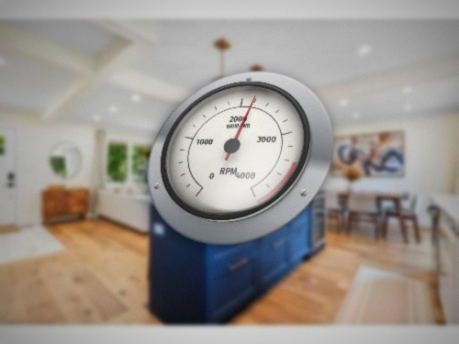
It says 2200; rpm
